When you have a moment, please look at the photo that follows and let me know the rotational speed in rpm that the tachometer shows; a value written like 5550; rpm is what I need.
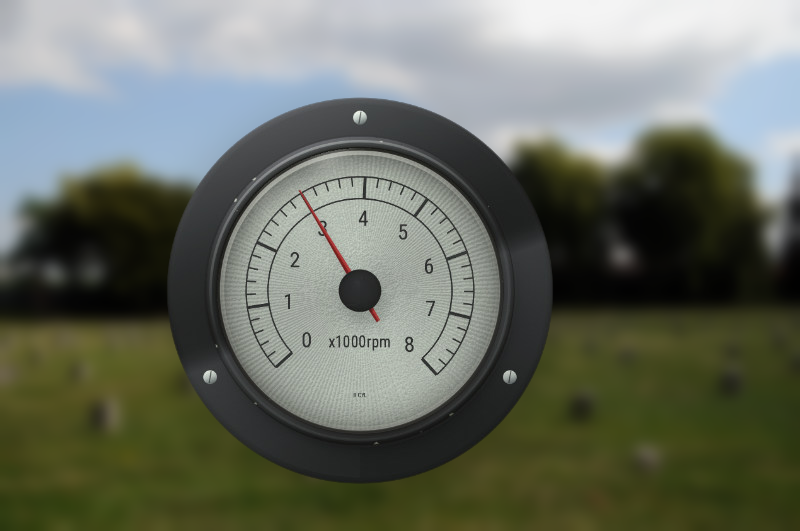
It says 3000; rpm
